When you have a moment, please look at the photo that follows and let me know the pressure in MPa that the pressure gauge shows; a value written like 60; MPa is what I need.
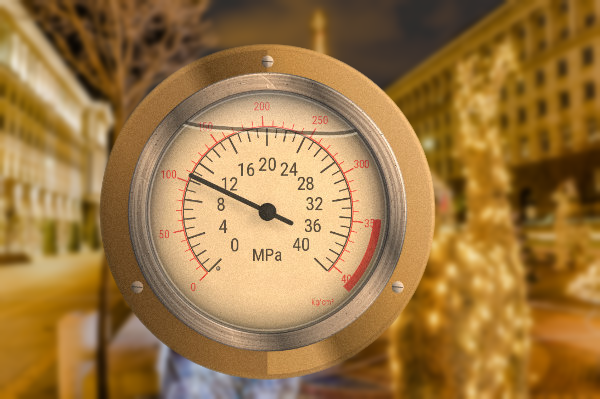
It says 10.5; MPa
